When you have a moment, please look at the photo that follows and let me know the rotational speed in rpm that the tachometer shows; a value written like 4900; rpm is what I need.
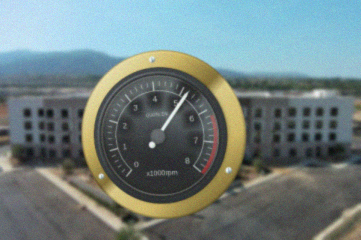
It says 5200; rpm
